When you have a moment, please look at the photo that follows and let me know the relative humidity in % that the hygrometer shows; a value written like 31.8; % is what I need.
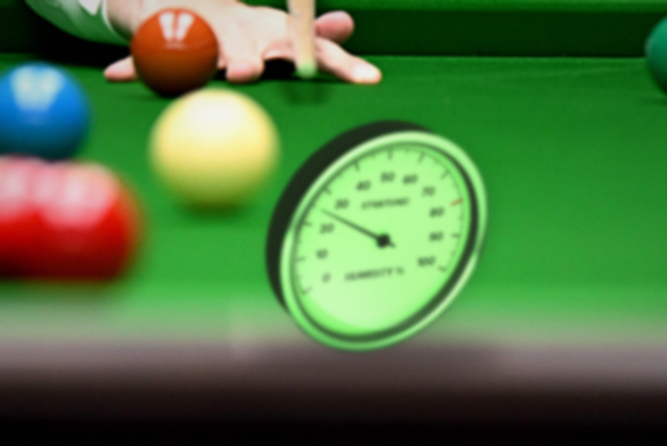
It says 25; %
